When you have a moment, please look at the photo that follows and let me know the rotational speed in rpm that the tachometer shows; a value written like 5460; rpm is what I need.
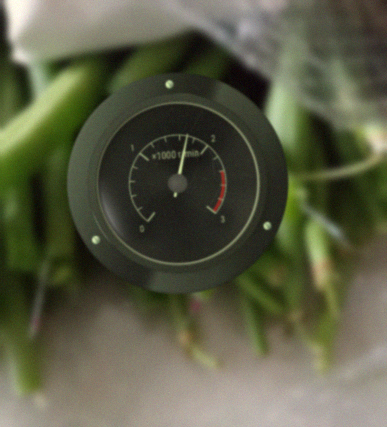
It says 1700; rpm
